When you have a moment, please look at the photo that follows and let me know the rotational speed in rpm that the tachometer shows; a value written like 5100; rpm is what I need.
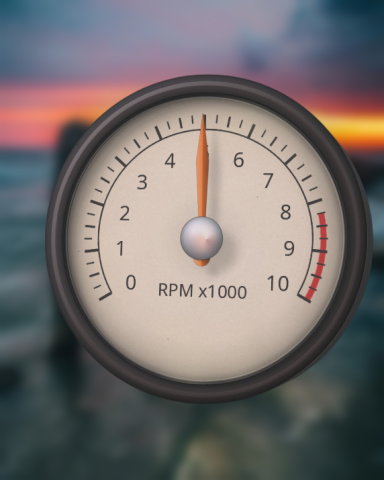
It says 5000; rpm
